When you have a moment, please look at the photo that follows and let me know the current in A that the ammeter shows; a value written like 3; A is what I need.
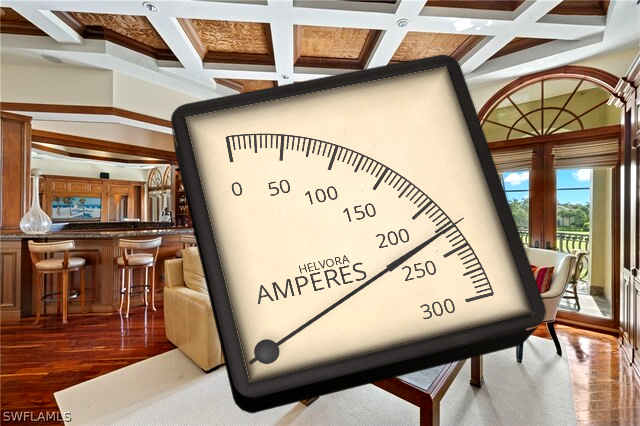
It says 230; A
